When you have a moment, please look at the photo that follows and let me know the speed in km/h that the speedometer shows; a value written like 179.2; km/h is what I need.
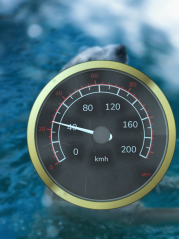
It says 40; km/h
